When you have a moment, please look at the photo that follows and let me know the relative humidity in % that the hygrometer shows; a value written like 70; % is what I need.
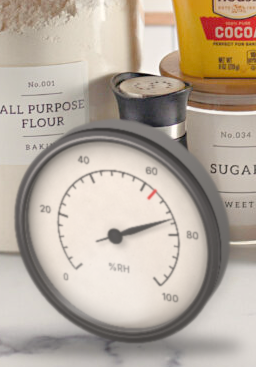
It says 74; %
